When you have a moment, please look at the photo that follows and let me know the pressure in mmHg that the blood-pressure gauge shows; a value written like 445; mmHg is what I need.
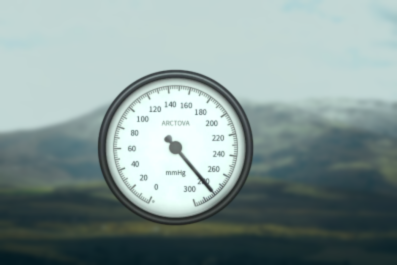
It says 280; mmHg
